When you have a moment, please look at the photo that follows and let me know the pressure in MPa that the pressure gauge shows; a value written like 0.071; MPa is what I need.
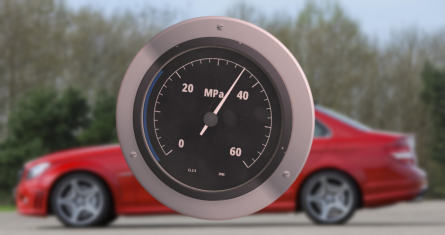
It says 36; MPa
